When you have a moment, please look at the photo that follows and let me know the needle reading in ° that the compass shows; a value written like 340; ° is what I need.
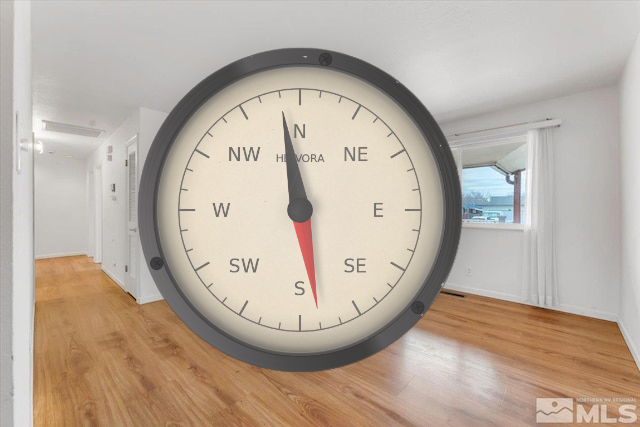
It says 170; °
